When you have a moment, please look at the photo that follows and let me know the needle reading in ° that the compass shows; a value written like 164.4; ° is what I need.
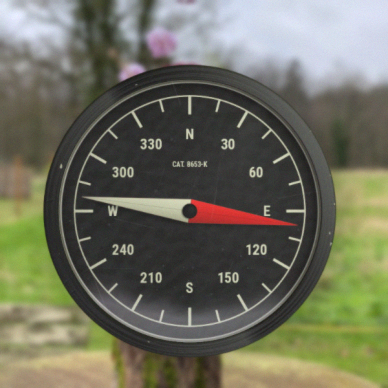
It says 97.5; °
